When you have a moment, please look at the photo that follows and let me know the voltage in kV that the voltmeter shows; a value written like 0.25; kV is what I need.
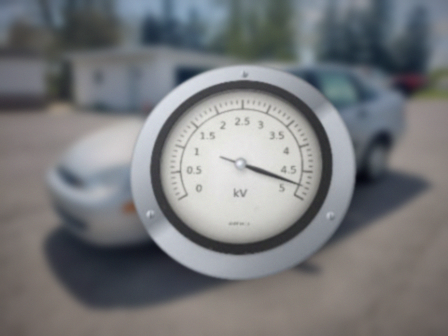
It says 4.8; kV
